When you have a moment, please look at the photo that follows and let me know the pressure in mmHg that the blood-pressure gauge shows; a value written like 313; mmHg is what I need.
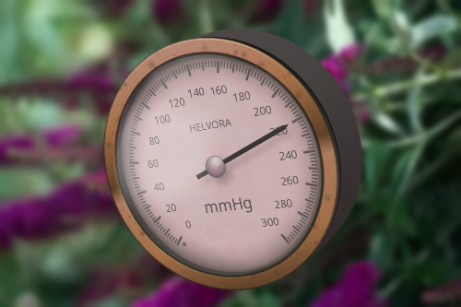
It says 220; mmHg
